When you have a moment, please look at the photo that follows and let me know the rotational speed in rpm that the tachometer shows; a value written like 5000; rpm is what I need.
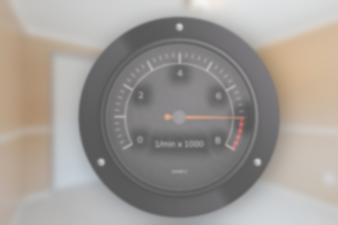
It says 7000; rpm
